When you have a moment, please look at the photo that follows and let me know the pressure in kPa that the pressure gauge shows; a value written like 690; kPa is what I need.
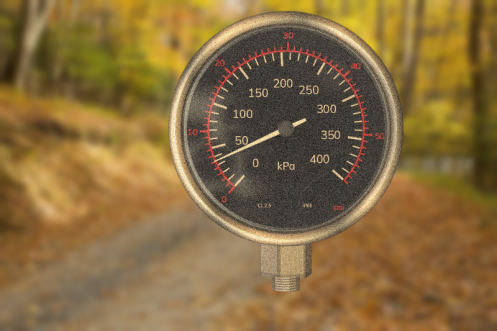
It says 35; kPa
